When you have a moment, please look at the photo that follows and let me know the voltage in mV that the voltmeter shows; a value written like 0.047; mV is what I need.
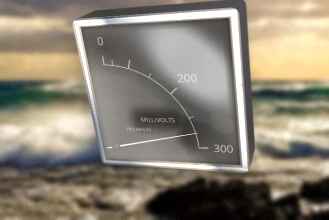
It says 275; mV
